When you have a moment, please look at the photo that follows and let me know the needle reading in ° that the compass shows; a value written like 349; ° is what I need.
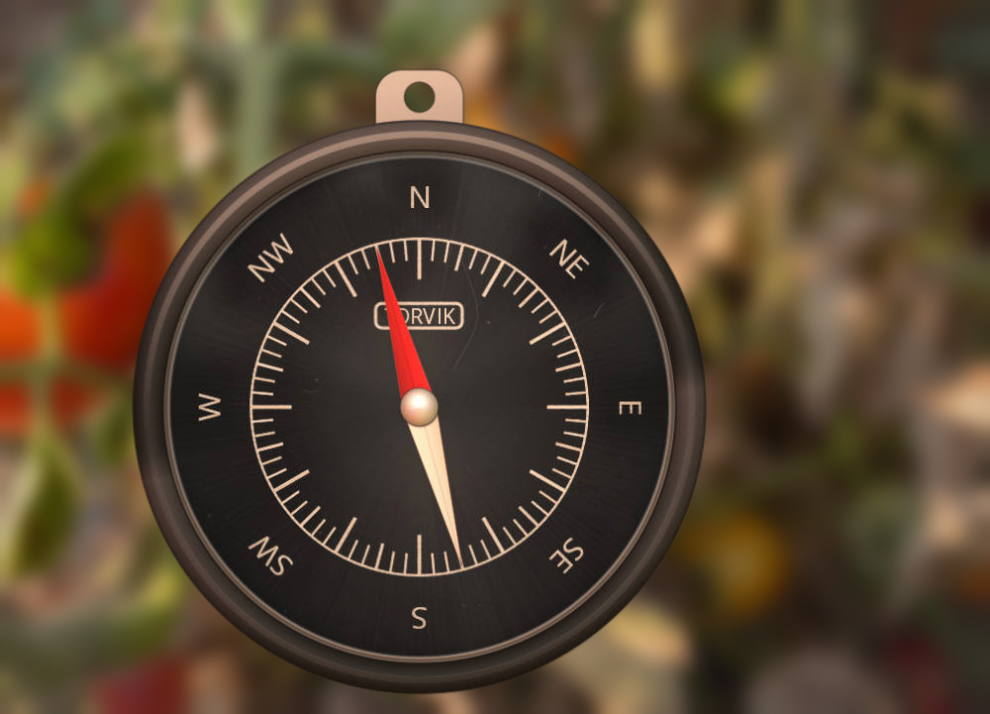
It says 345; °
